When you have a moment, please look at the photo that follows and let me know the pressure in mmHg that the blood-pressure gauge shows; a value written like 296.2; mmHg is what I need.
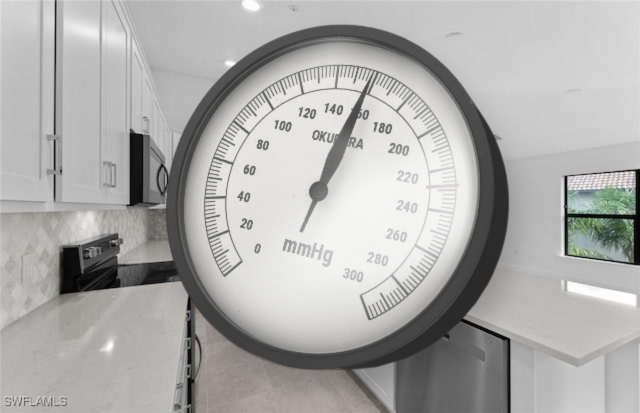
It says 160; mmHg
